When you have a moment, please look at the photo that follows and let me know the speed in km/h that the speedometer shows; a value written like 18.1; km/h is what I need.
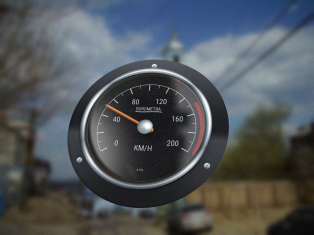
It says 50; km/h
